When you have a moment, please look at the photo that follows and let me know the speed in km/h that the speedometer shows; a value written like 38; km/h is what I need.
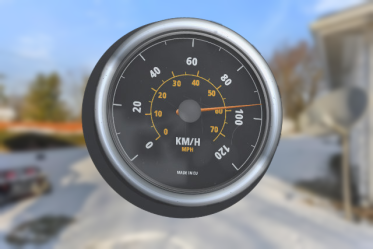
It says 95; km/h
